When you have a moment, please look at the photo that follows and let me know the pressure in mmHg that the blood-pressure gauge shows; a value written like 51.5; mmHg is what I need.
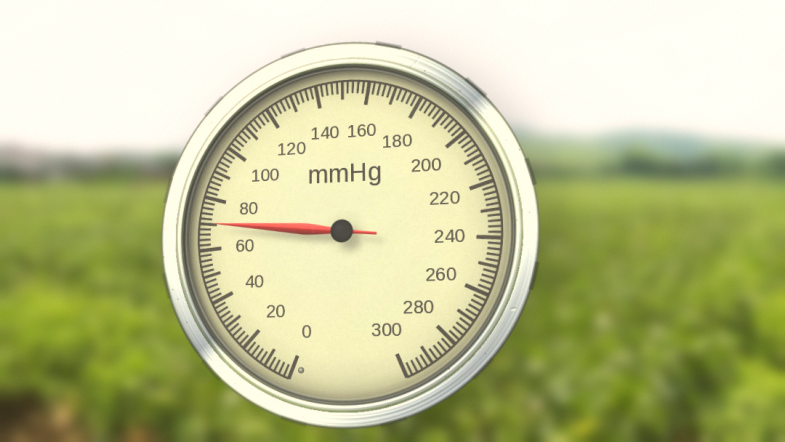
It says 70; mmHg
